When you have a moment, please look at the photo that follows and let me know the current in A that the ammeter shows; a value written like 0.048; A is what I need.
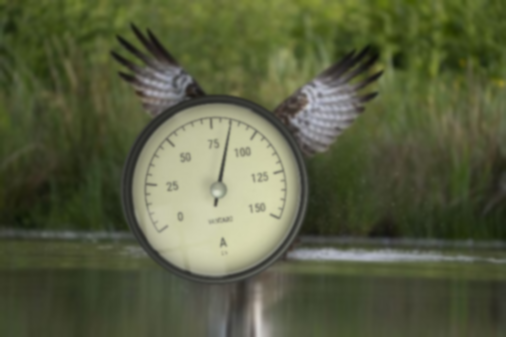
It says 85; A
